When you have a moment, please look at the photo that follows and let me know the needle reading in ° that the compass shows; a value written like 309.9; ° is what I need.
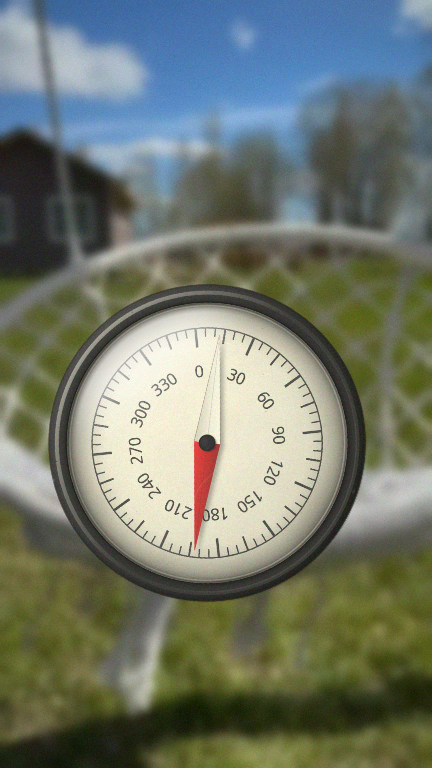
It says 192.5; °
